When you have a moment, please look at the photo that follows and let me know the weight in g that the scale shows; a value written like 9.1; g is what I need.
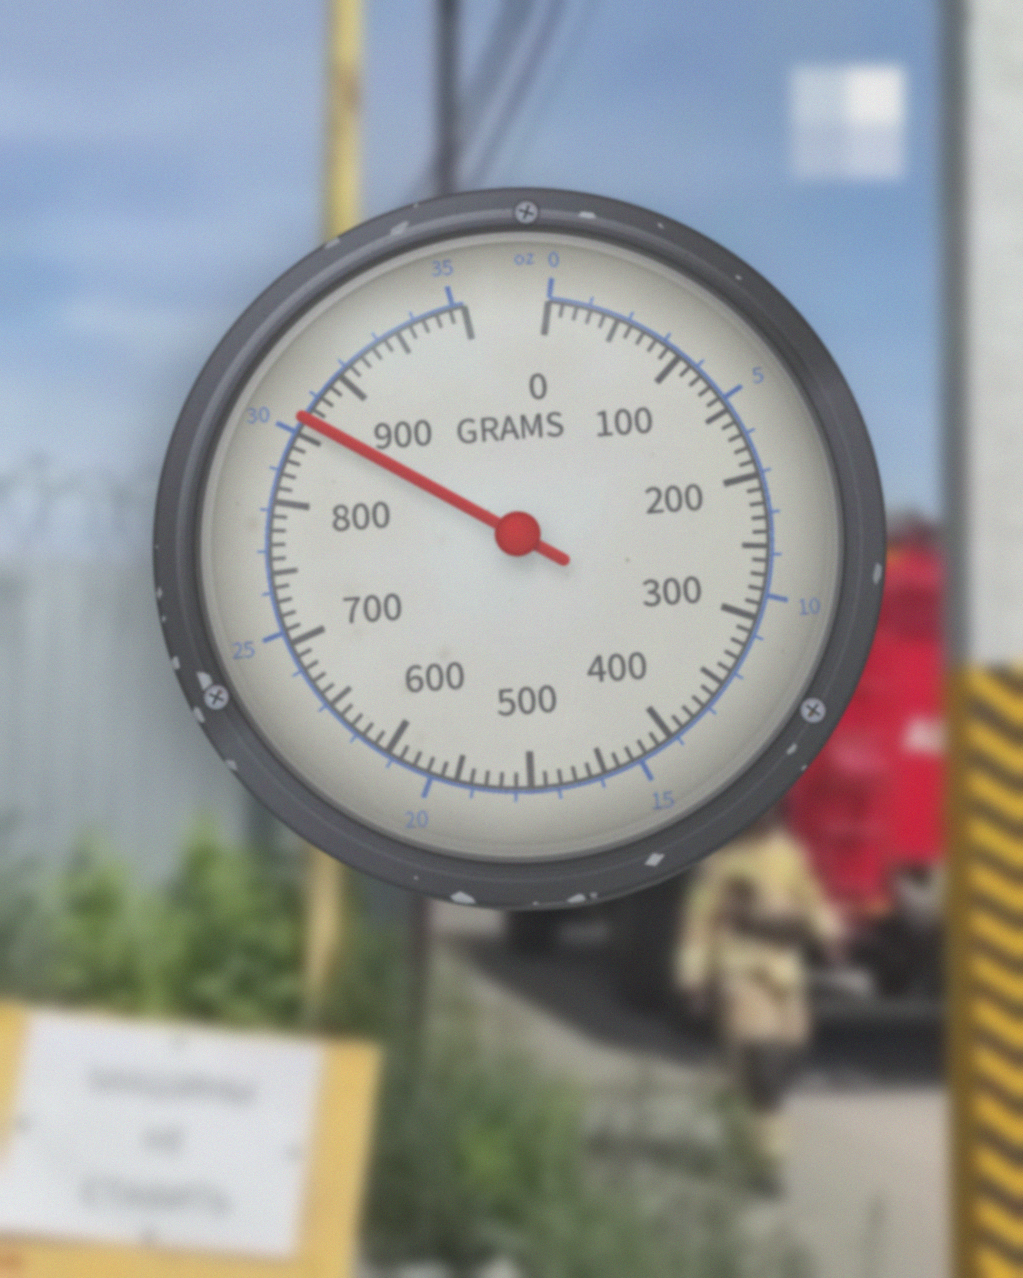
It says 860; g
